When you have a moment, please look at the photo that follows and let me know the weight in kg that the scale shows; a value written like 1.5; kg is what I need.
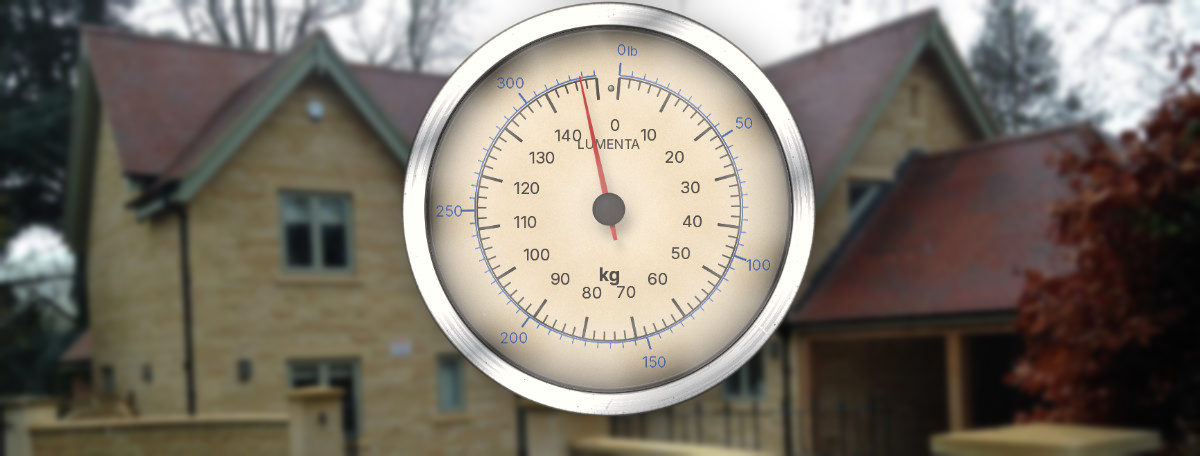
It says 147; kg
